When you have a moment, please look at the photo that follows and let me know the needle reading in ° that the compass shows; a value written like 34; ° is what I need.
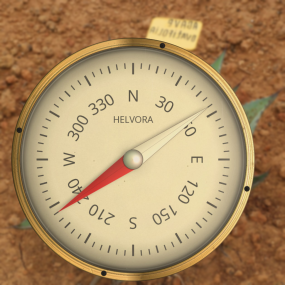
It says 235; °
